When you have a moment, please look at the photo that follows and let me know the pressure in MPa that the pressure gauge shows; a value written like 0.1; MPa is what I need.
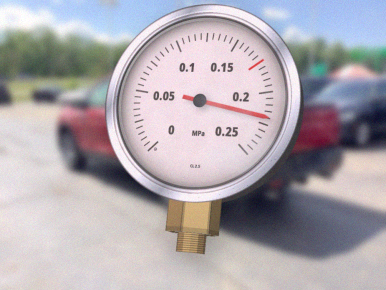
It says 0.22; MPa
